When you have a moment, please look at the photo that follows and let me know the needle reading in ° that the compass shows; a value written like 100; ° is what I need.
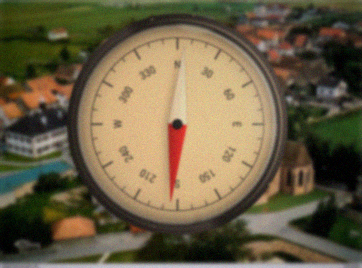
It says 185; °
